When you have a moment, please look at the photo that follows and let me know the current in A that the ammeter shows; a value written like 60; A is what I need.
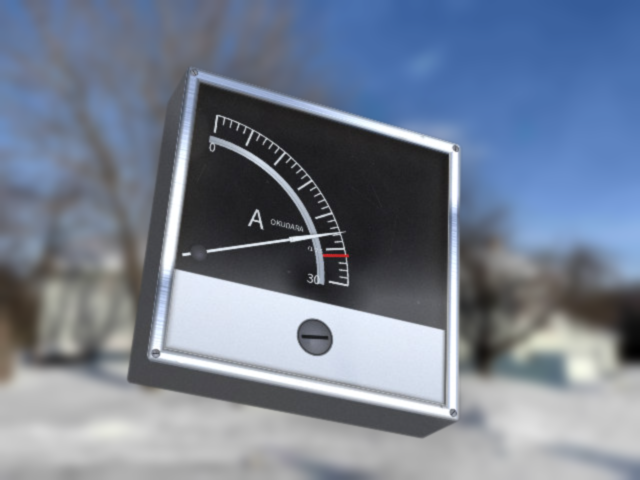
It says 23; A
